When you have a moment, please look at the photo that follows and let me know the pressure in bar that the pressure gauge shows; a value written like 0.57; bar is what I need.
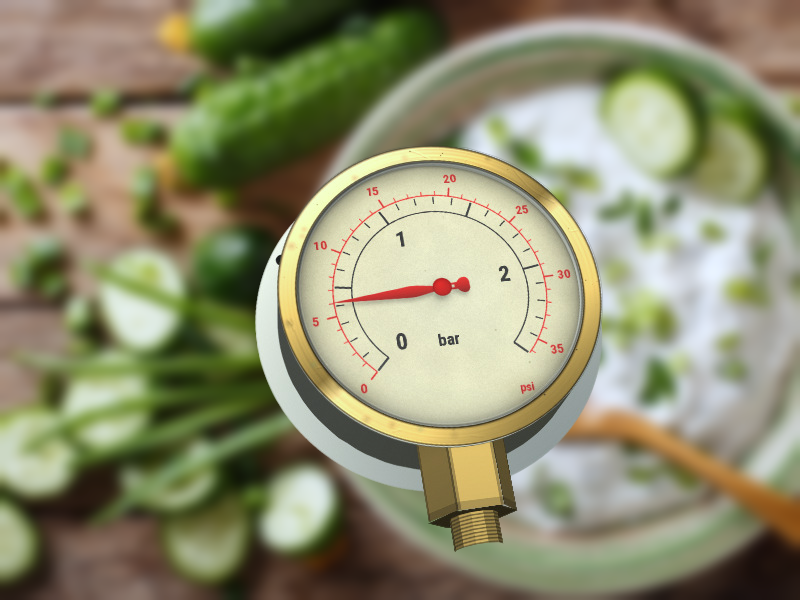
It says 0.4; bar
